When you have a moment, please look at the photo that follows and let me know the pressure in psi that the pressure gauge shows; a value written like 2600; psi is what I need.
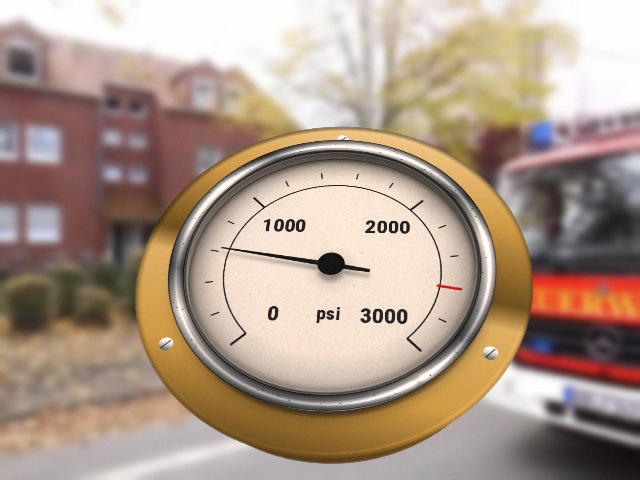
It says 600; psi
